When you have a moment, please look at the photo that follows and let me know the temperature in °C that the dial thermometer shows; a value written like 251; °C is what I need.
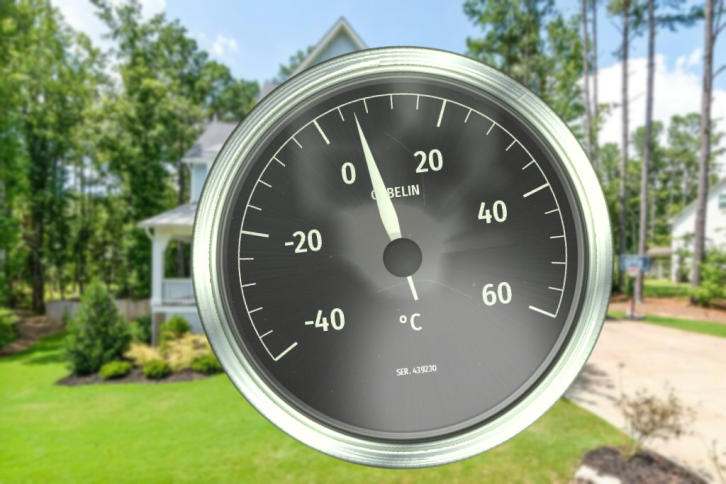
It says 6; °C
